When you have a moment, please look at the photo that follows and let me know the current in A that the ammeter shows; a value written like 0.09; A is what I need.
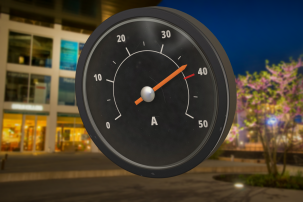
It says 37.5; A
